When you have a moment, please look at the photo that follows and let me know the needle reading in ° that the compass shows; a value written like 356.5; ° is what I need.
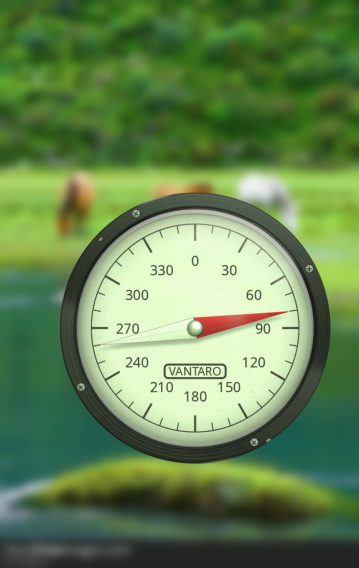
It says 80; °
